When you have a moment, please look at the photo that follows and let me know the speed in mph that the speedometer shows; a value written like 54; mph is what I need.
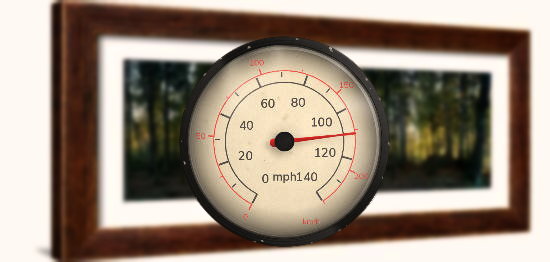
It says 110; mph
